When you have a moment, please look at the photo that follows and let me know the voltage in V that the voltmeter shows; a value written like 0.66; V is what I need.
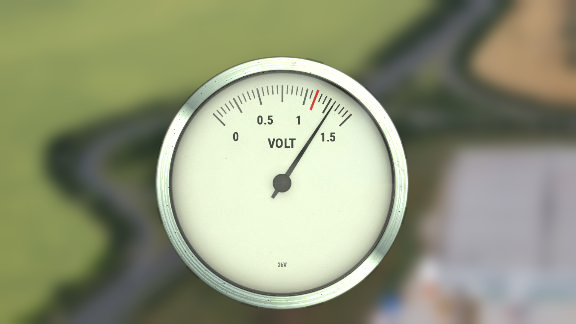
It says 1.3; V
